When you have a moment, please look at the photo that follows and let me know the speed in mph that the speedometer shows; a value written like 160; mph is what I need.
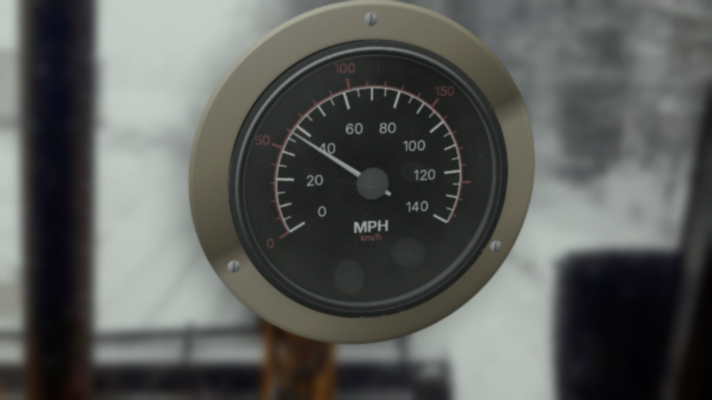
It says 37.5; mph
